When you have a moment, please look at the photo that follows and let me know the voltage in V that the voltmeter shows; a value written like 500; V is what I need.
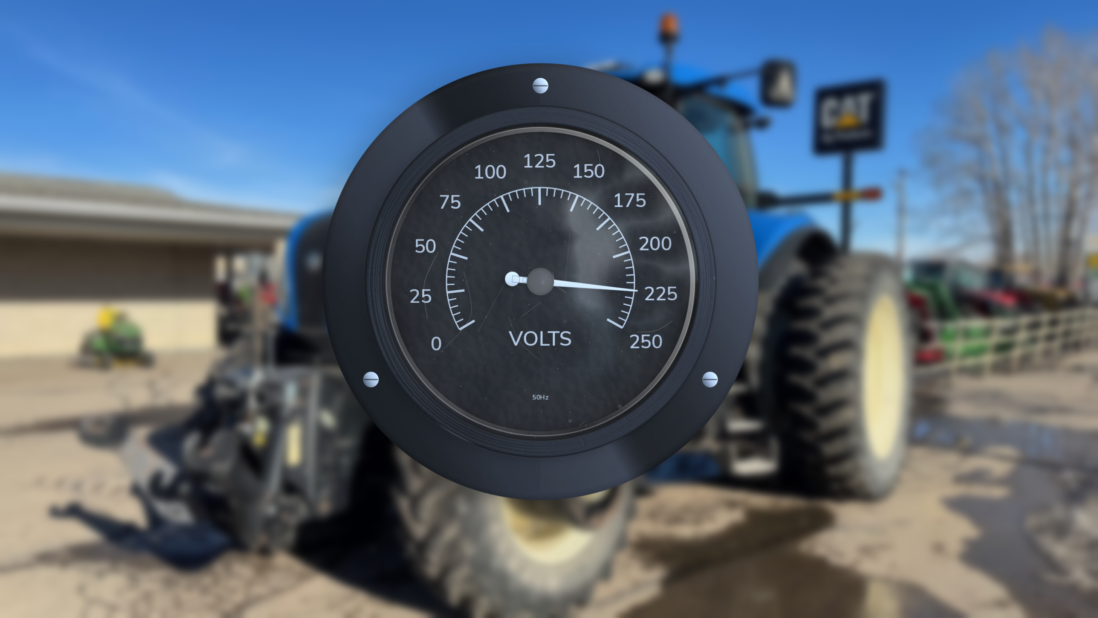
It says 225; V
